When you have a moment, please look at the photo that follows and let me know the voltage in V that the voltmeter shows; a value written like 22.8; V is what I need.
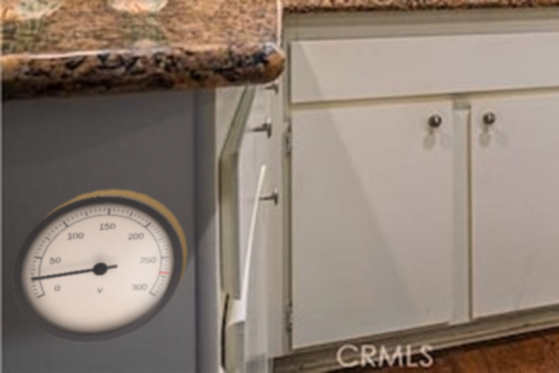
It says 25; V
